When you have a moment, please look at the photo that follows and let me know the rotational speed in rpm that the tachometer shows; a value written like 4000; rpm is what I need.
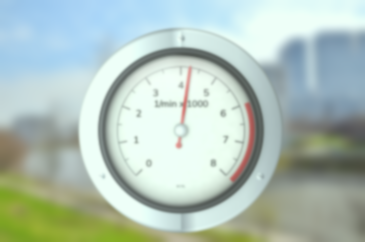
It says 4250; rpm
